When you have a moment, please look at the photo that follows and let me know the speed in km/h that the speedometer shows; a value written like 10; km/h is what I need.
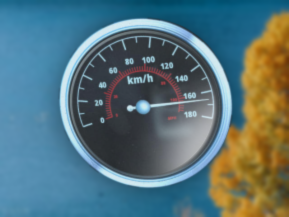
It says 165; km/h
